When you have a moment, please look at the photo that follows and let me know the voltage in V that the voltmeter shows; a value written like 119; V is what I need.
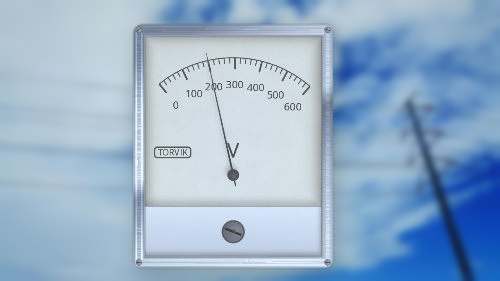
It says 200; V
